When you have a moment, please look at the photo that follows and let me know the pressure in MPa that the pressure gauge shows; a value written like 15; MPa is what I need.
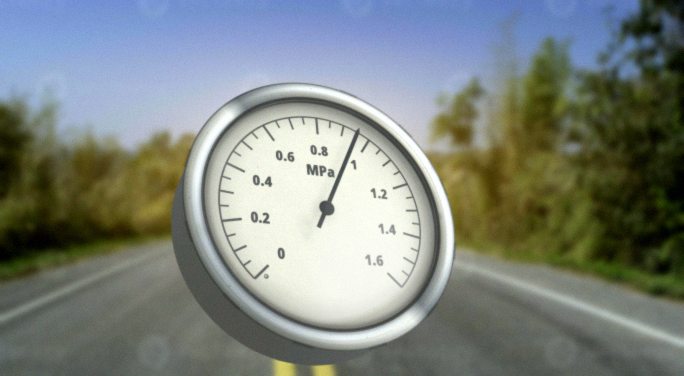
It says 0.95; MPa
